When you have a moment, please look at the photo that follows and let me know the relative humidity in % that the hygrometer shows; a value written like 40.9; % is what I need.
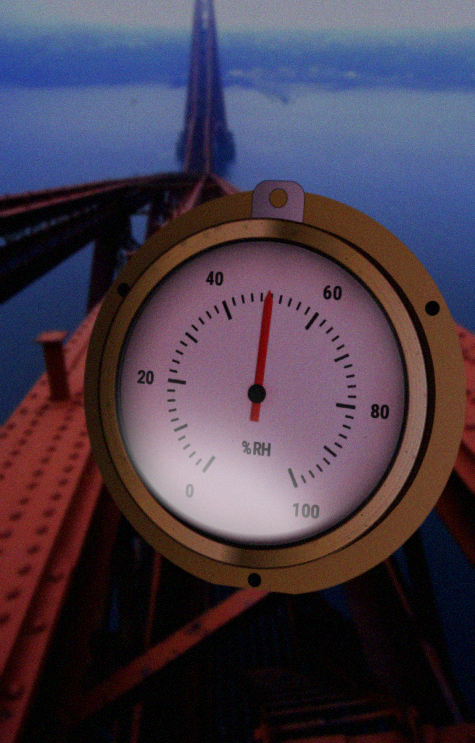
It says 50; %
